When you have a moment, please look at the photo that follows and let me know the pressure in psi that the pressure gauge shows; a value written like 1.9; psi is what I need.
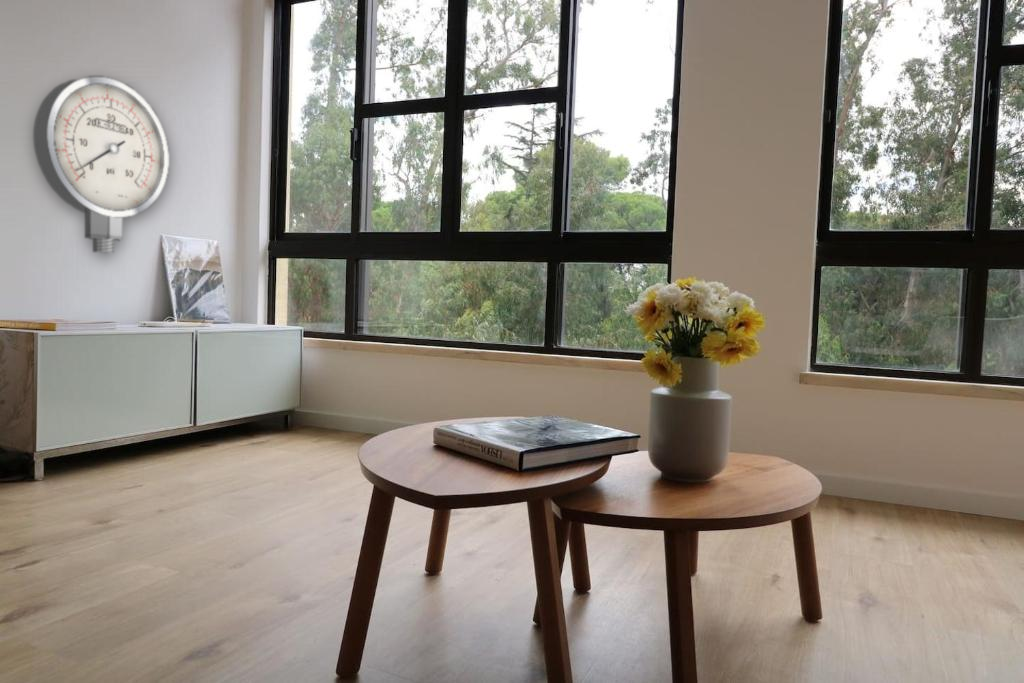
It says 2; psi
